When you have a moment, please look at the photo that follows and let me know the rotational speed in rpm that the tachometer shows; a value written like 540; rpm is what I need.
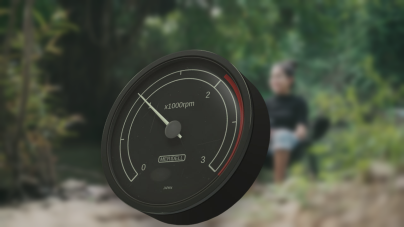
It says 1000; rpm
